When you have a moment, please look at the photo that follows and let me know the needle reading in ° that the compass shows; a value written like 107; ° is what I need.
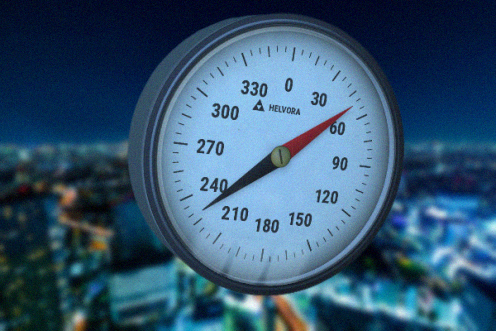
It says 50; °
